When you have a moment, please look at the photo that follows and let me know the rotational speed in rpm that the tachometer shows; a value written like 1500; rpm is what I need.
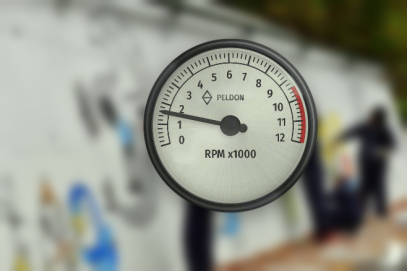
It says 1600; rpm
